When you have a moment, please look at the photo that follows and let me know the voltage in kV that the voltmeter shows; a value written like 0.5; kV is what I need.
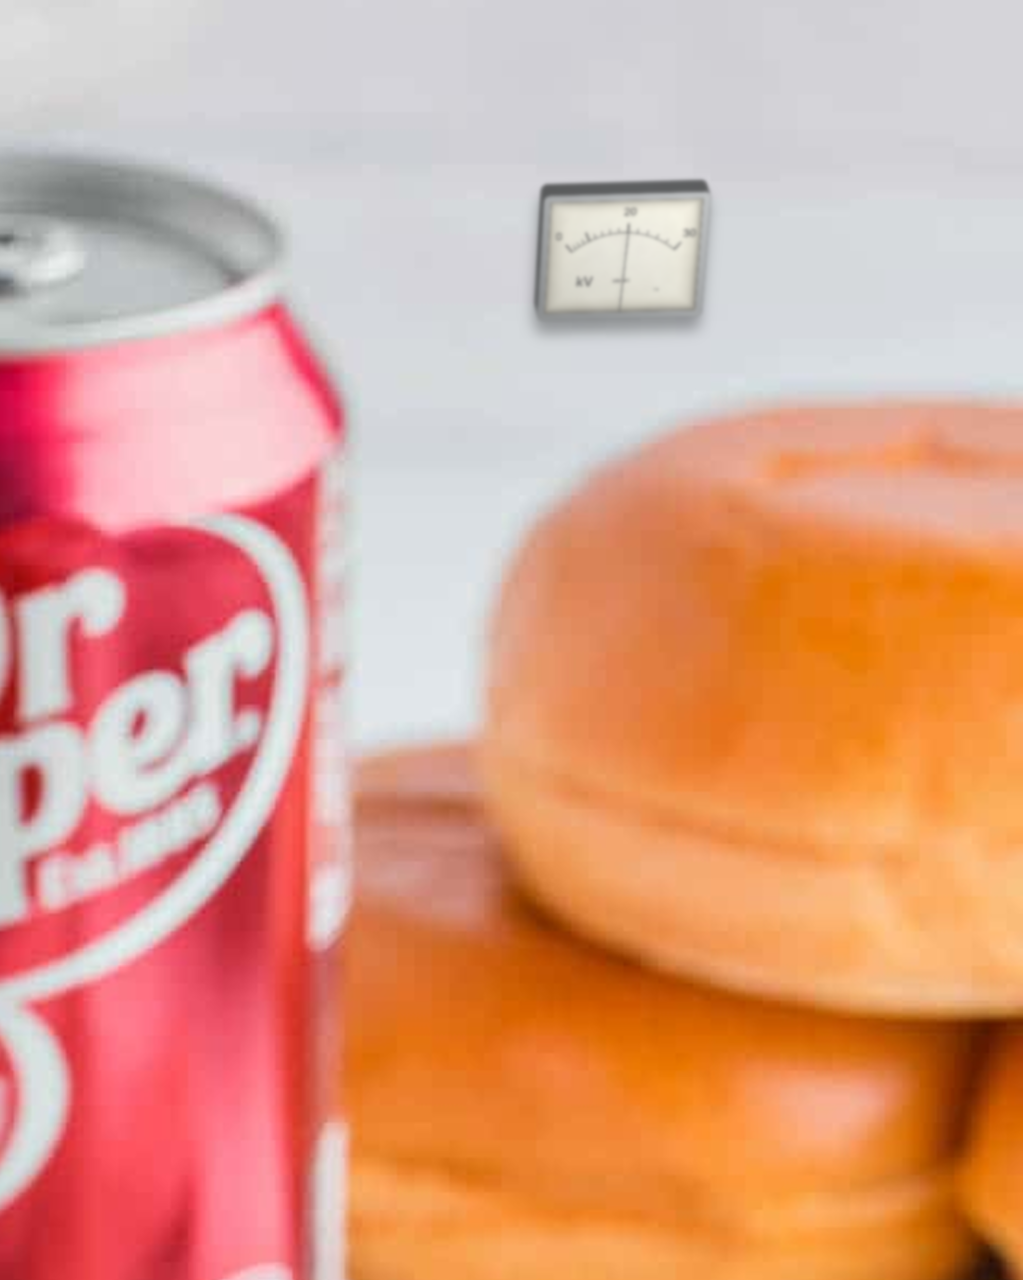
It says 20; kV
